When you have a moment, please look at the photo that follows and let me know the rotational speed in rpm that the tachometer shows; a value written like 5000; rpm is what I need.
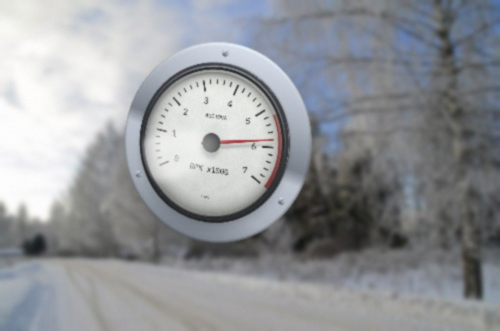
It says 5800; rpm
